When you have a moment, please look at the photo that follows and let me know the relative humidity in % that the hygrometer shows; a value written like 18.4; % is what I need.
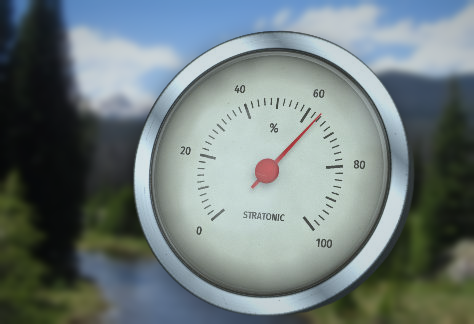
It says 64; %
